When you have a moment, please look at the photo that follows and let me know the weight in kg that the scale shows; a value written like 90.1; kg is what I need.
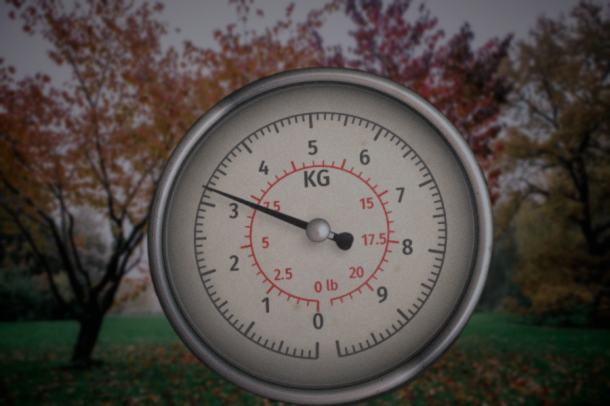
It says 3.2; kg
